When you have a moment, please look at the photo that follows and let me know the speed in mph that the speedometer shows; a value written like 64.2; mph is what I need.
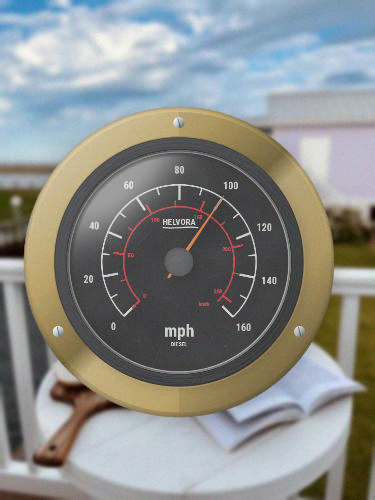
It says 100; mph
